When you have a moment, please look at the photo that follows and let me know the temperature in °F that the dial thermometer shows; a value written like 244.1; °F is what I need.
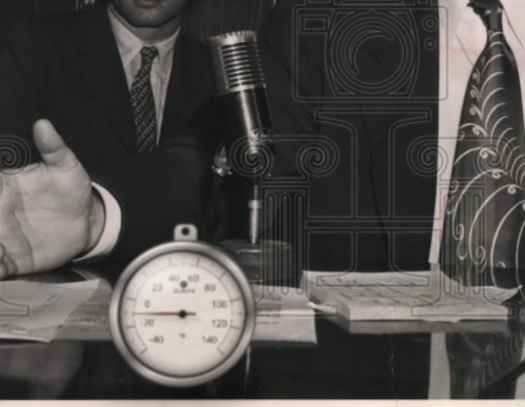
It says -10; °F
